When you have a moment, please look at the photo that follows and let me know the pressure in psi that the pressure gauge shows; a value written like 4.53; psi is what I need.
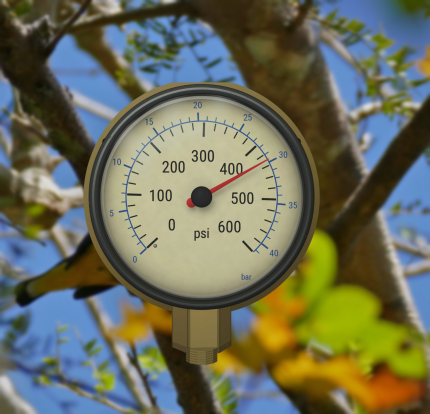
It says 430; psi
